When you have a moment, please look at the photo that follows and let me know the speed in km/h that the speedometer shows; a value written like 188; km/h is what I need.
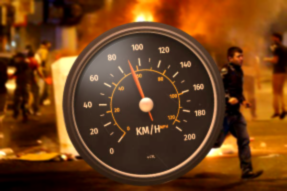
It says 90; km/h
